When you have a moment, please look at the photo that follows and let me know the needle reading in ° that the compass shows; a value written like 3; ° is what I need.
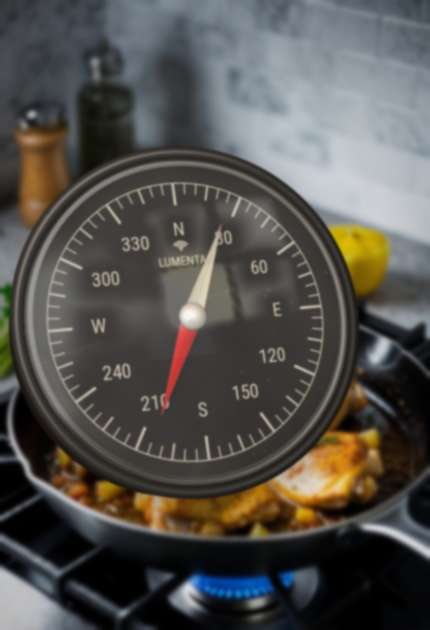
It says 205; °
